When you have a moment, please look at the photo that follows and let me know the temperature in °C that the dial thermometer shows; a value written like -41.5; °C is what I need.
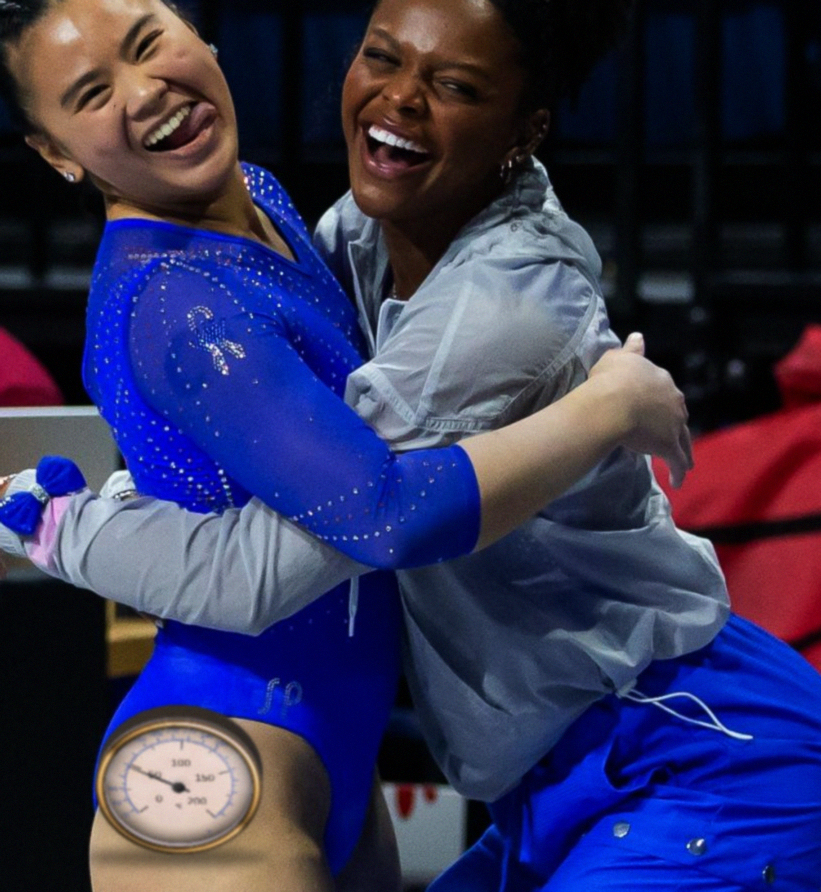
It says 50; °C
